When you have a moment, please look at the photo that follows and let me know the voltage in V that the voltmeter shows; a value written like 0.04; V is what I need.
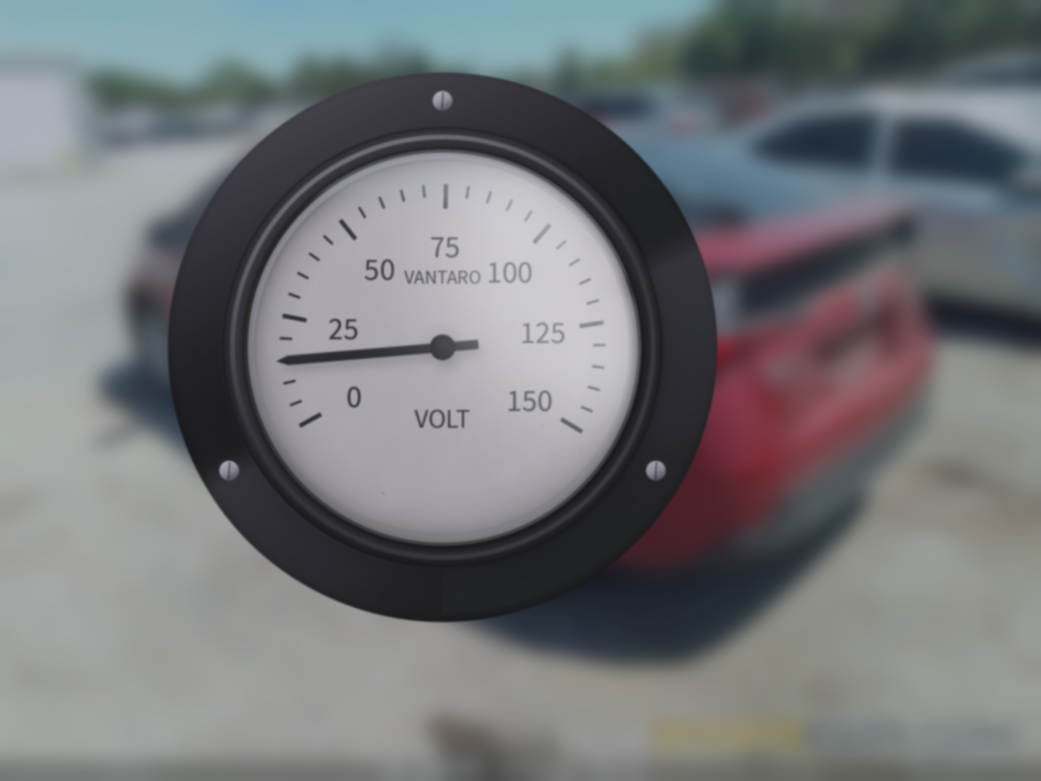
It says 15; V
